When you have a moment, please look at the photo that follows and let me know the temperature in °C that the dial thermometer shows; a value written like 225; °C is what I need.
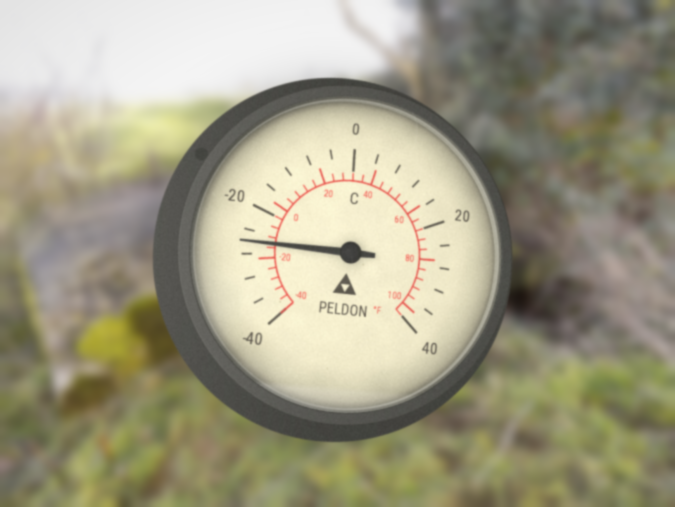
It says -26; °C
